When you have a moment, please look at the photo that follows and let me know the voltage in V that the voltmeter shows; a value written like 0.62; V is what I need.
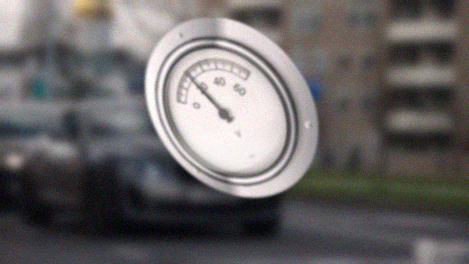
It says 20; V
